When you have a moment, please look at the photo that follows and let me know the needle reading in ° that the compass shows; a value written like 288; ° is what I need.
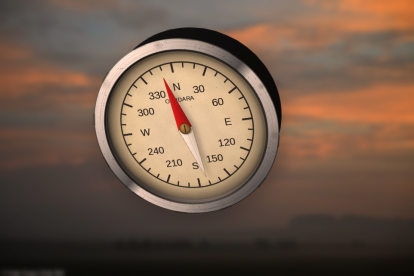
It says 350; °
